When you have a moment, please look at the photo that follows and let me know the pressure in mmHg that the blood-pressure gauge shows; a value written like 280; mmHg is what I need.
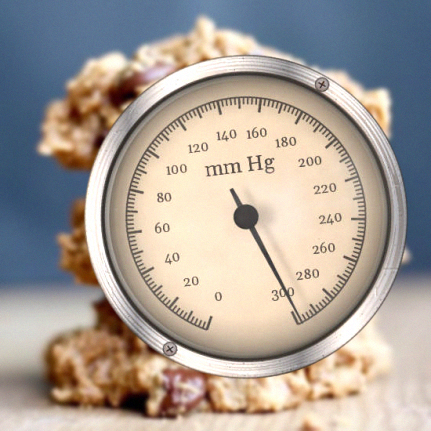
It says 298; mmHg
